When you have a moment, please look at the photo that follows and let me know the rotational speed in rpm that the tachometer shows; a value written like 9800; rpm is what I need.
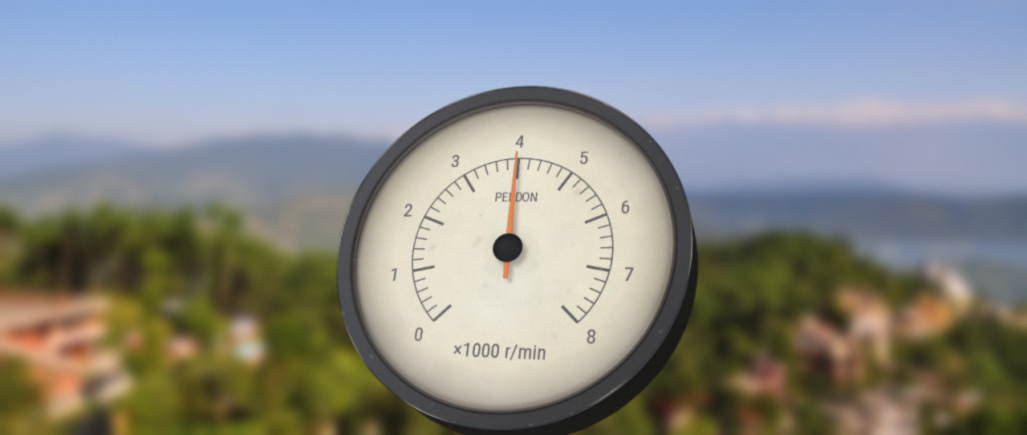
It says 4000; rpm
